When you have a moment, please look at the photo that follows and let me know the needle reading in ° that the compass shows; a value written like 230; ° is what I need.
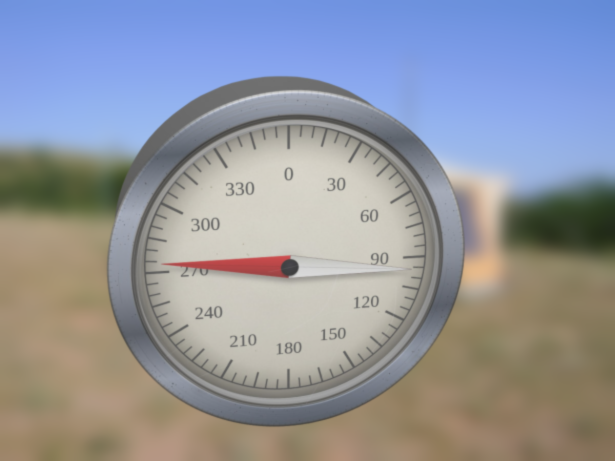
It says 275; °
